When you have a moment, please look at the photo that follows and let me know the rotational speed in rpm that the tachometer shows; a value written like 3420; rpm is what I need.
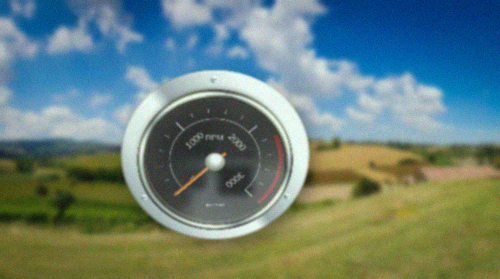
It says 0; rpm
